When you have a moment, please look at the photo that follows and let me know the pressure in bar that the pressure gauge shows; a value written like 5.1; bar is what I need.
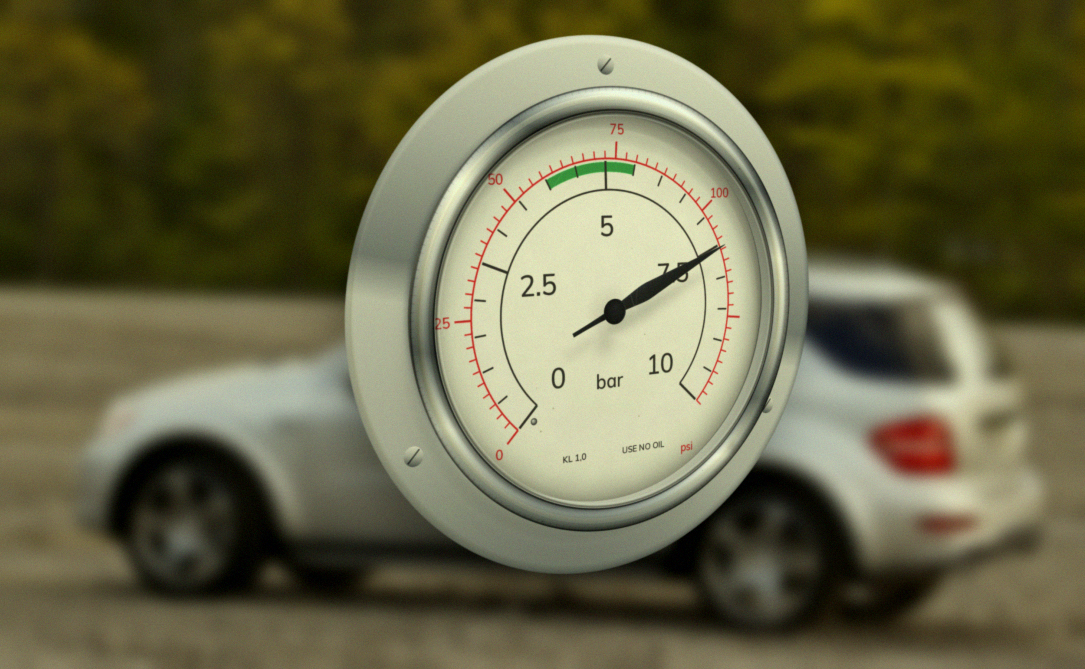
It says 7.5; bar
